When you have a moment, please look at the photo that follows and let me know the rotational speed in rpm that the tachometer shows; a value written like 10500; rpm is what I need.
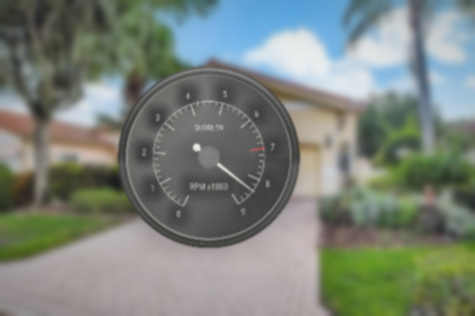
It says 8400; rpm
